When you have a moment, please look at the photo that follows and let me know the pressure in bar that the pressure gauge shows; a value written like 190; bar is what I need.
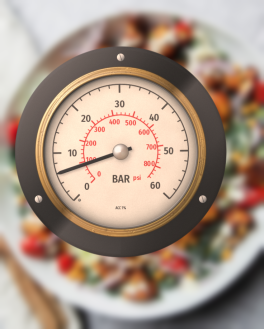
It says 6; bar
